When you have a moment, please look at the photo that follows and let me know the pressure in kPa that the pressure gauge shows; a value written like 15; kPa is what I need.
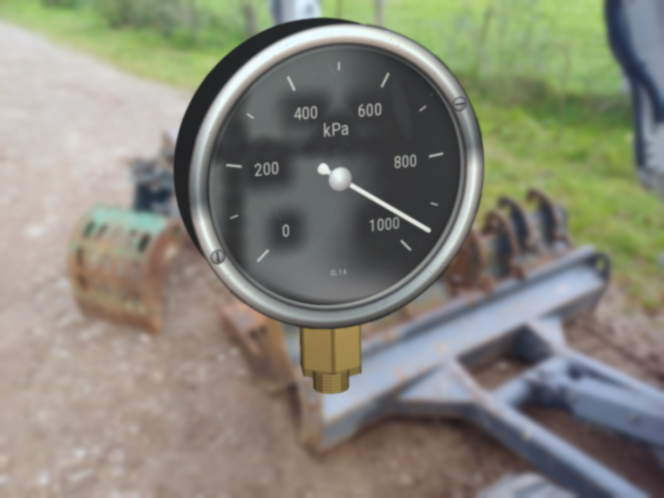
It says 950; kPa
